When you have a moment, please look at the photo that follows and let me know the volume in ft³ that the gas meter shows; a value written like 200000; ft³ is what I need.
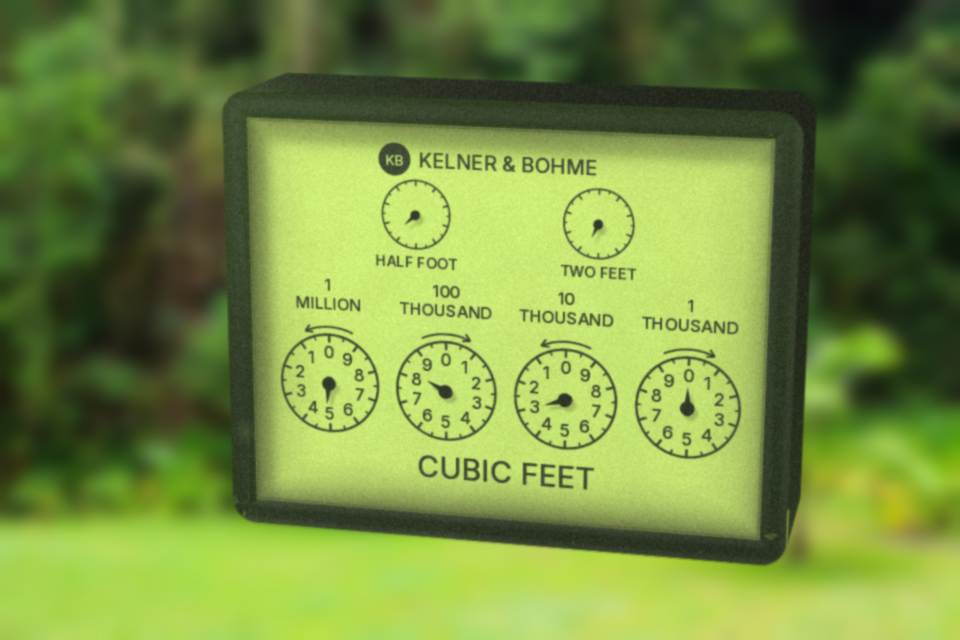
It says 483000; ft³
